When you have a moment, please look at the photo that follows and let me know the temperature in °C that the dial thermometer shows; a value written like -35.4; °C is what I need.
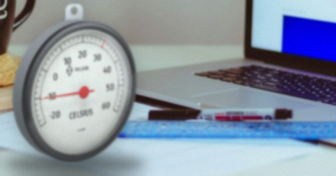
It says -10; °C
